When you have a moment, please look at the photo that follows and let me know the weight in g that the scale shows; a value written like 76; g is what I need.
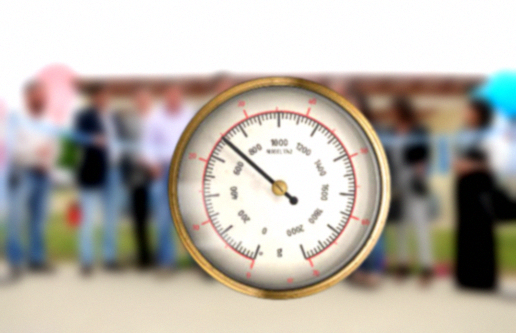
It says 700; g
